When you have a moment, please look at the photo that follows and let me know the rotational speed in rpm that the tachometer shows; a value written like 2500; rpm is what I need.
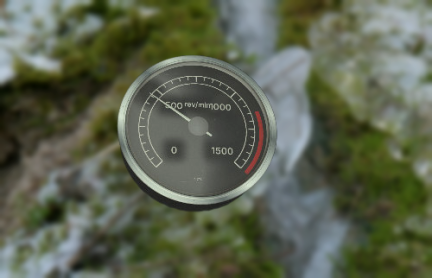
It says 450; rpm
